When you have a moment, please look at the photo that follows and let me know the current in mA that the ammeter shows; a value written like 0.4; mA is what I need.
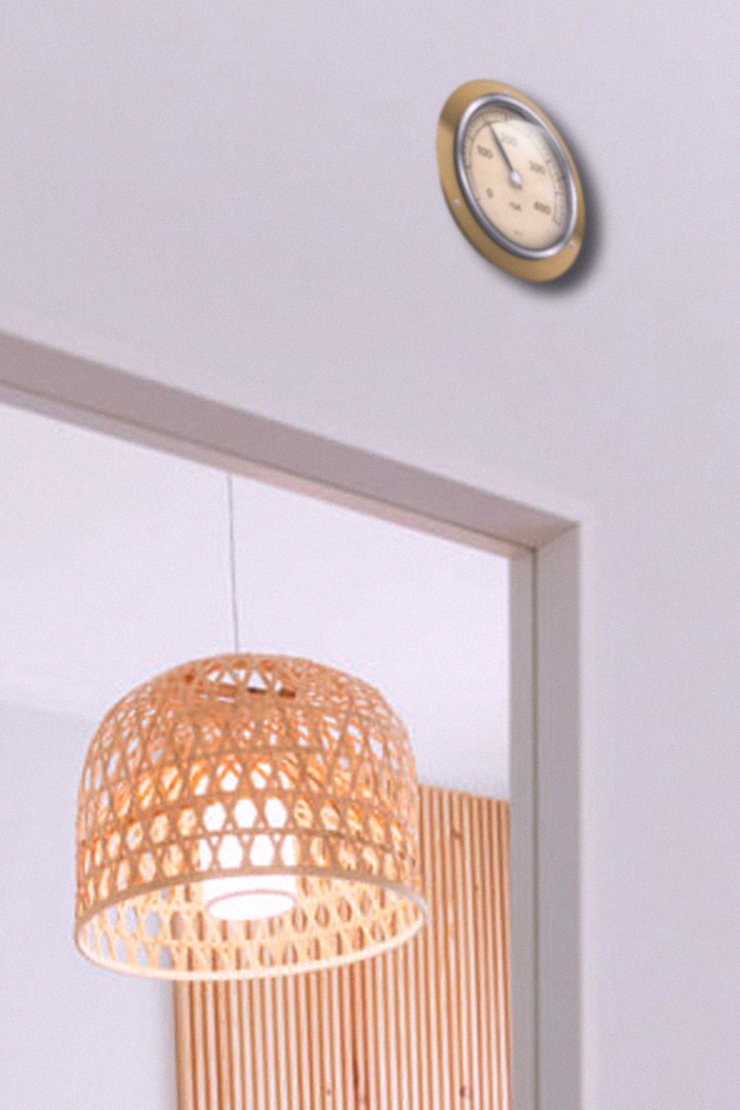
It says 150; mA
